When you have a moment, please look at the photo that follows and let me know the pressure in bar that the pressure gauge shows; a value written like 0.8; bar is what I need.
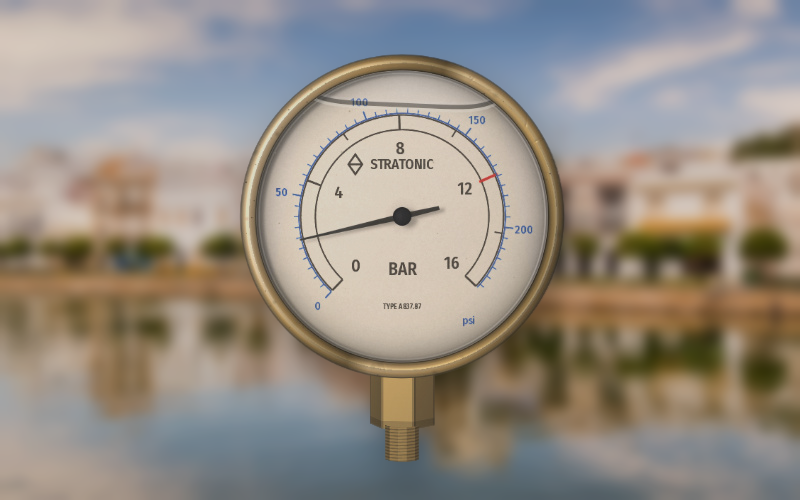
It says 2; bar
